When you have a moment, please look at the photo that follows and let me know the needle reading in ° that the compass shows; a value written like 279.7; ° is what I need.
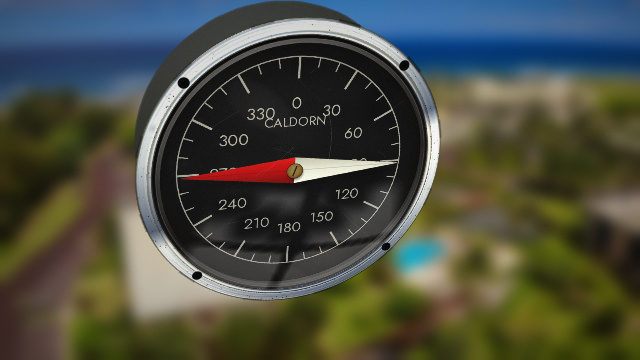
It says 270; °
